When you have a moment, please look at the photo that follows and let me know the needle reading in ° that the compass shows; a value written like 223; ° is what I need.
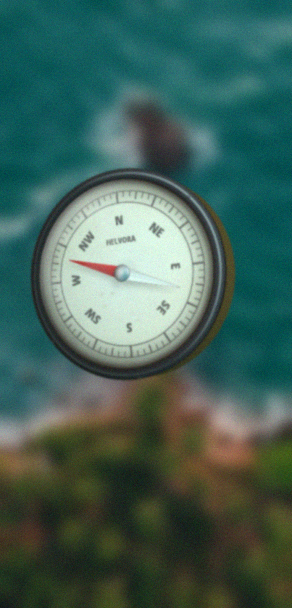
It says 290; °
